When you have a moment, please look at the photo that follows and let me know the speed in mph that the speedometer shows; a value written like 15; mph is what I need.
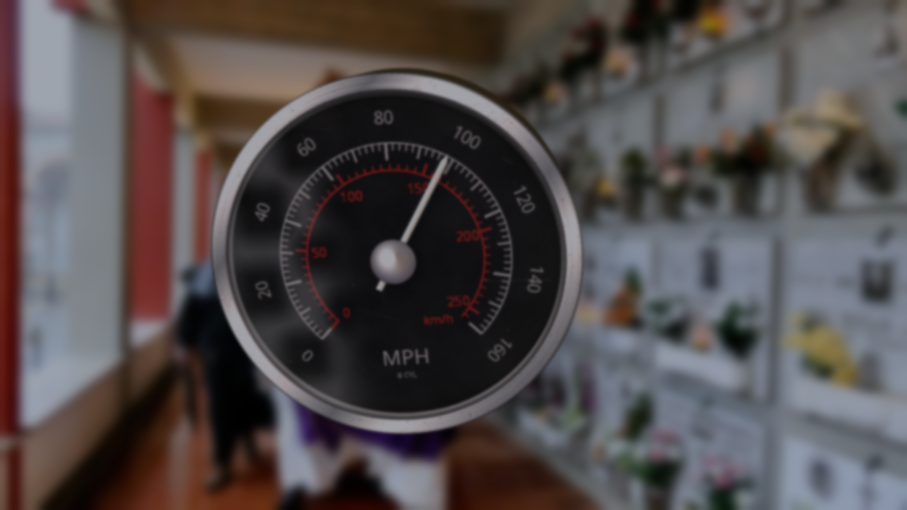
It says 98; mph
